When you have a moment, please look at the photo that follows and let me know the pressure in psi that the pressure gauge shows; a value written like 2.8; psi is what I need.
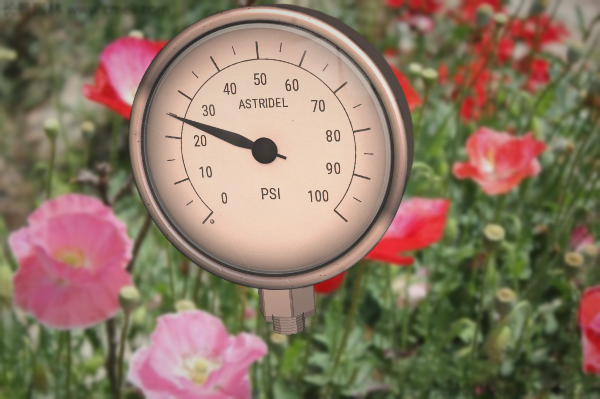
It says 25; psi
